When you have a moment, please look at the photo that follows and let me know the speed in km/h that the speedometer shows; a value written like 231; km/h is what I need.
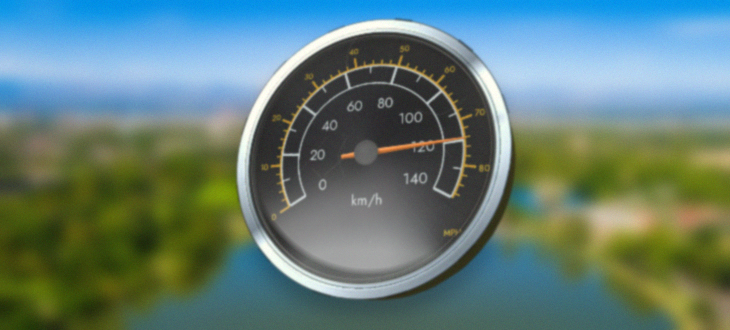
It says 120; km/h
